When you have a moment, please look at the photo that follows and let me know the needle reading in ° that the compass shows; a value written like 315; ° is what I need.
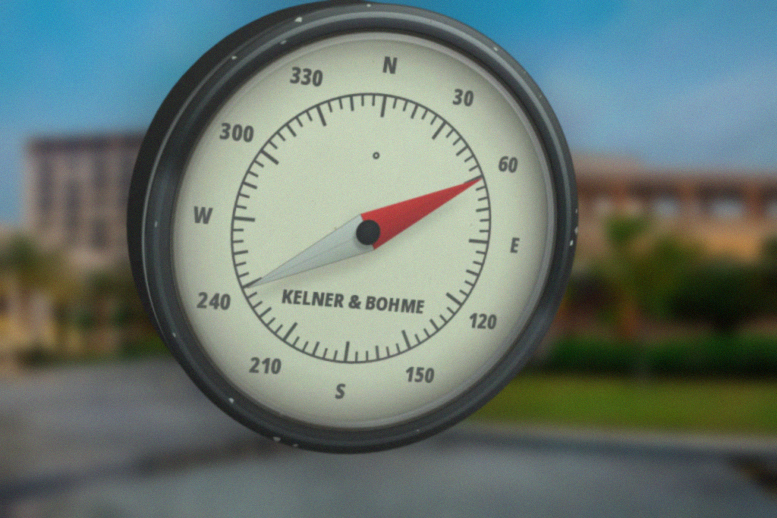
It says 60; °
